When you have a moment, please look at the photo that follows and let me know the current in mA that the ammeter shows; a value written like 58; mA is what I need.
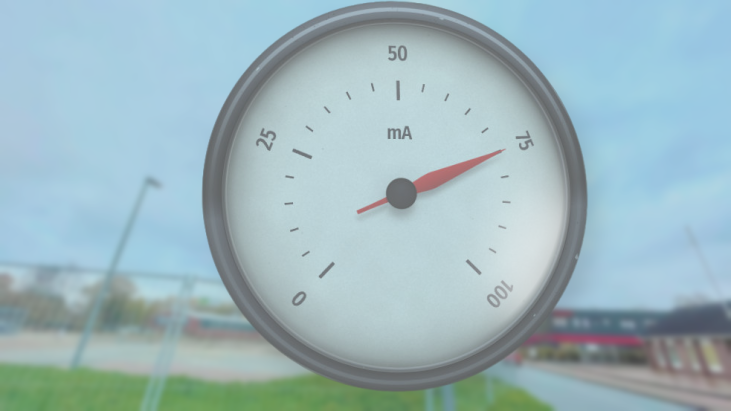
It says 75; mA
